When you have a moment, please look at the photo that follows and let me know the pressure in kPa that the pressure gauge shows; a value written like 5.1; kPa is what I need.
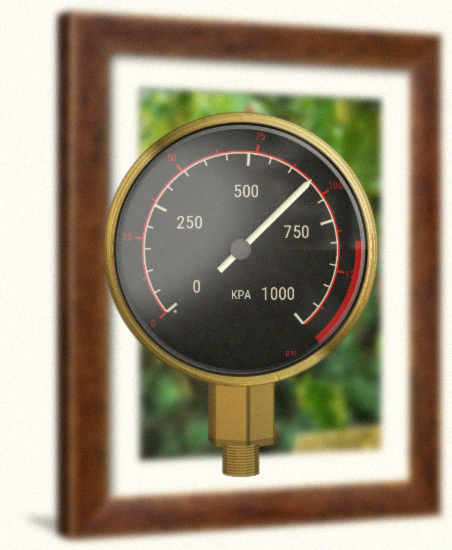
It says 650; kPa
